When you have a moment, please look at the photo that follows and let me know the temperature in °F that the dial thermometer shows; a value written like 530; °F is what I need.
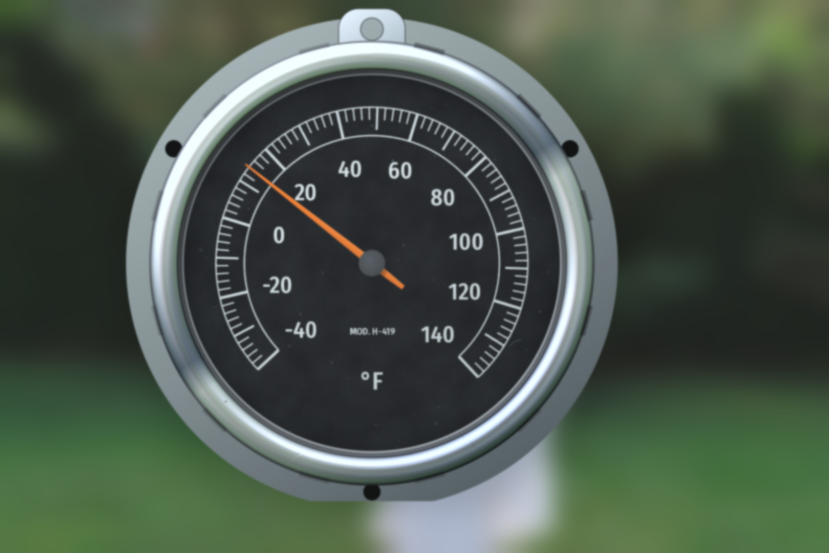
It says 14; °F
